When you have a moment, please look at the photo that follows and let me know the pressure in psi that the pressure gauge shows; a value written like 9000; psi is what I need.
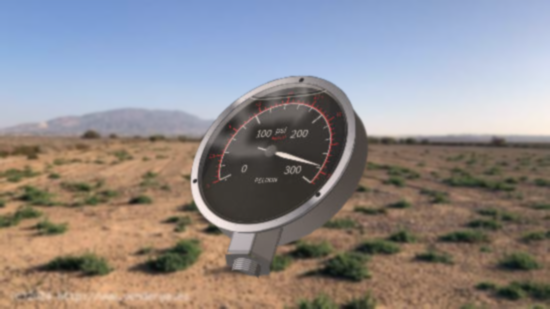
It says 280; psi
